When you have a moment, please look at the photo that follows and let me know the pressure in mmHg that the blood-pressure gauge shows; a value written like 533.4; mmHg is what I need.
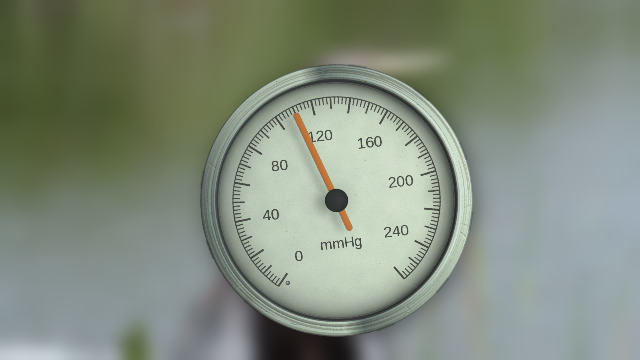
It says 110; mmHg
